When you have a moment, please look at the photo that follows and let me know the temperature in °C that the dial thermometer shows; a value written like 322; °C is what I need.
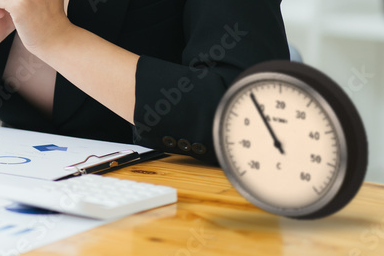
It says 10; °C
